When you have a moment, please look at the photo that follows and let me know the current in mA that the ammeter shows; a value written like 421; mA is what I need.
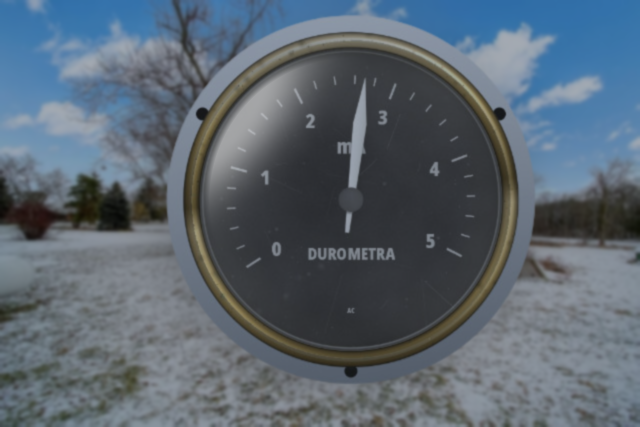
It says 2.7; mA
